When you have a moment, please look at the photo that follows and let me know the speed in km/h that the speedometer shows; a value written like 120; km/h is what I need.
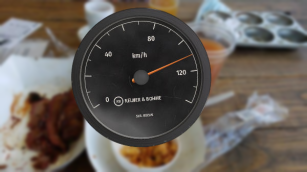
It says 110; km/h
